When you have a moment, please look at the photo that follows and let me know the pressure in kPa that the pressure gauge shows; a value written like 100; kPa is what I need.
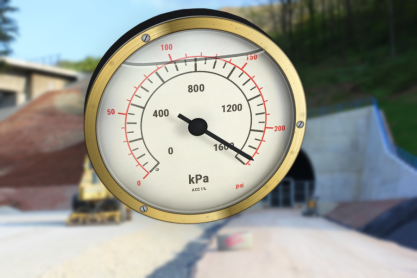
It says 1550; kPa
